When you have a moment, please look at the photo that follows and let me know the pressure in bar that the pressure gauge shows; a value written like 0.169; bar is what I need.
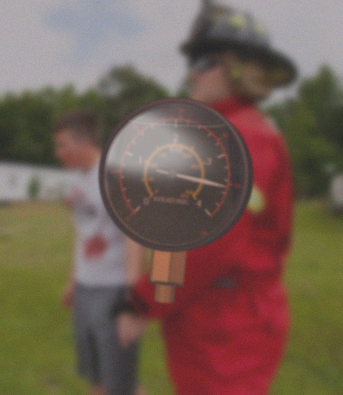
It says 3.5; bar
